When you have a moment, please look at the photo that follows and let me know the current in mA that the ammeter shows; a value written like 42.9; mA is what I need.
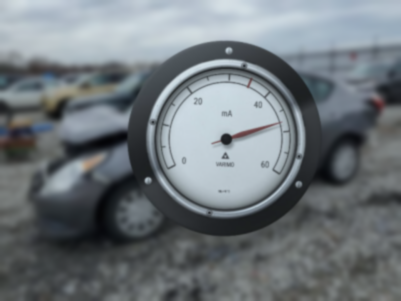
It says 47.5; mA
